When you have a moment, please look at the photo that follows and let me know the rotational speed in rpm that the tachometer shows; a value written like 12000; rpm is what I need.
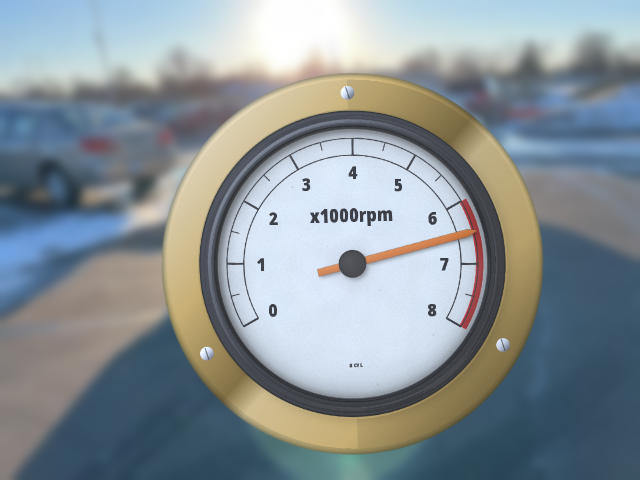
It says 6500; rpm
